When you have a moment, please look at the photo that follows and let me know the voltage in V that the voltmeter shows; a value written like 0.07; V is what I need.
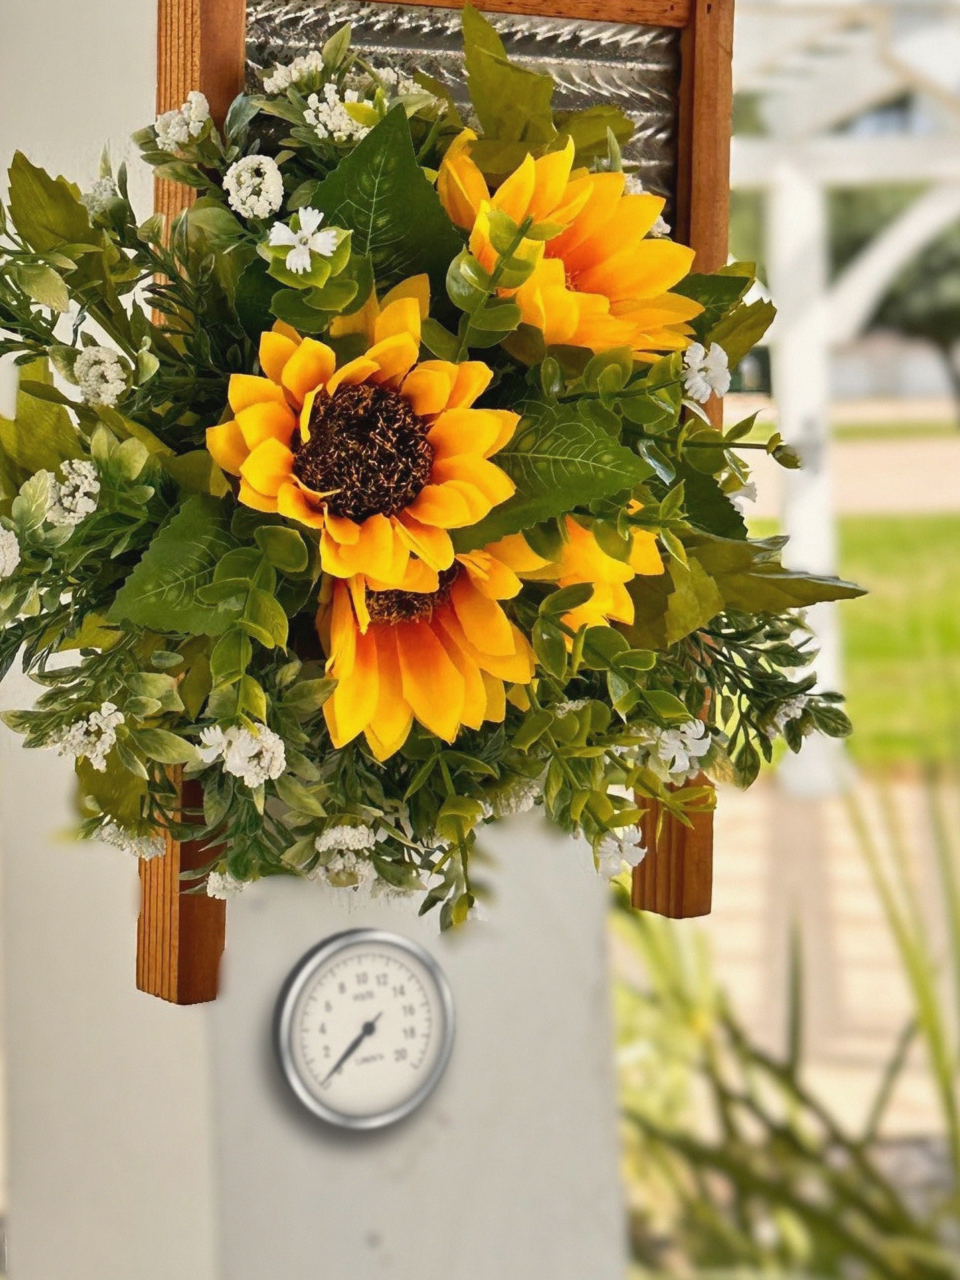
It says 0.5; V
